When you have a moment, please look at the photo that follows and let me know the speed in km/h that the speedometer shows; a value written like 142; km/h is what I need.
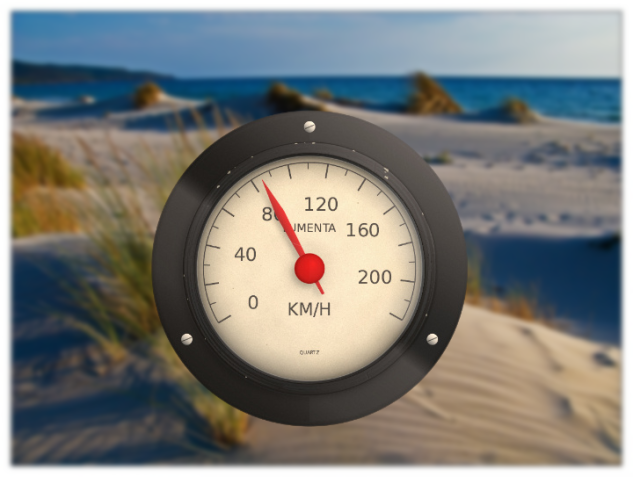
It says 85; km/h
